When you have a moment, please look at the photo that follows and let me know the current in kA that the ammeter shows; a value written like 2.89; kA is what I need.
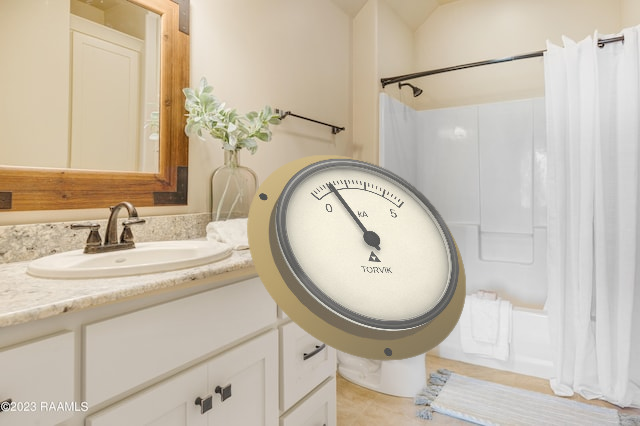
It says 1; kA
